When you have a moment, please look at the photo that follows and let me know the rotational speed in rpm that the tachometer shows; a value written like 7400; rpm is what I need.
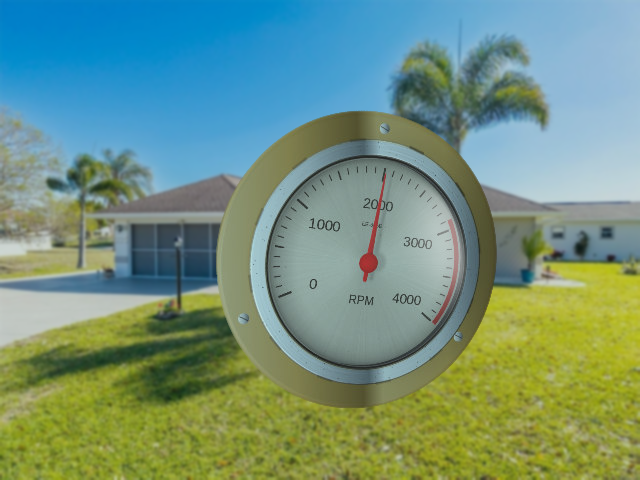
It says 2000; rpm
